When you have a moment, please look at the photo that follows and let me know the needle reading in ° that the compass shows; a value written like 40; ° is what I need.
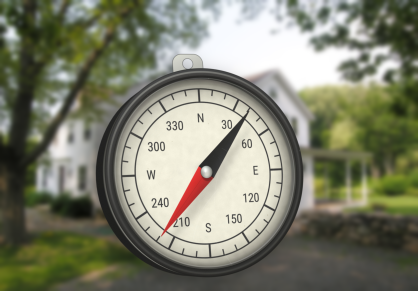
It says 220; °
